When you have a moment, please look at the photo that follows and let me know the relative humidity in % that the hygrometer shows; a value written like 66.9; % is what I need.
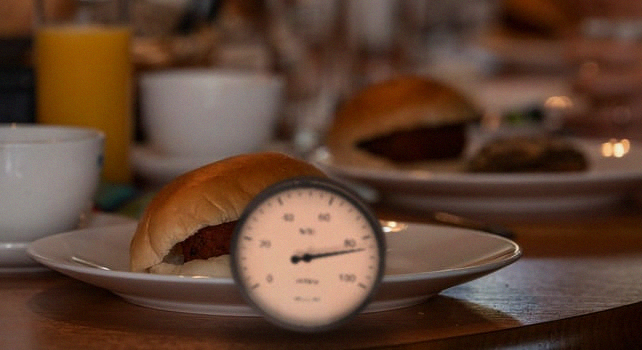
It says 84; %
